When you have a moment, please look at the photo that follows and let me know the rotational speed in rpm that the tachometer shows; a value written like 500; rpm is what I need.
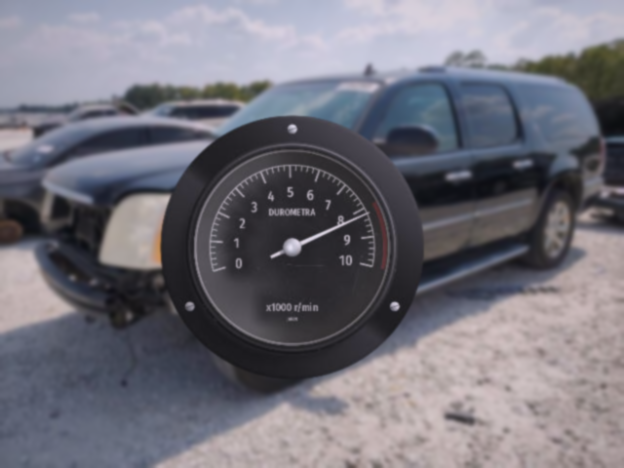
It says 8200; rpm
